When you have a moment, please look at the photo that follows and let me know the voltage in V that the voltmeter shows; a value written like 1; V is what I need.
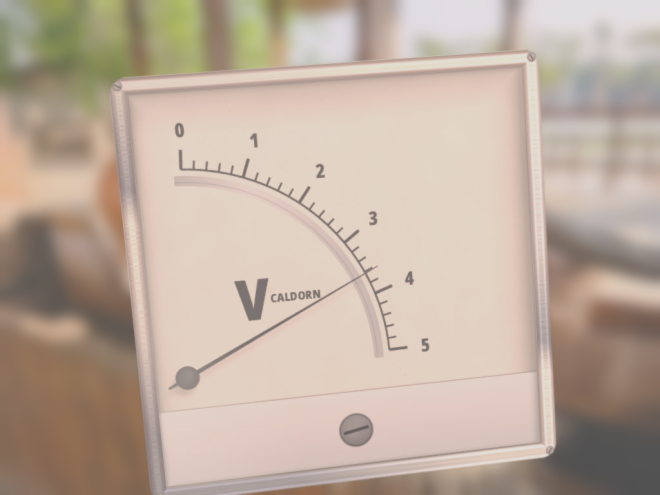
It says 3.6; V
